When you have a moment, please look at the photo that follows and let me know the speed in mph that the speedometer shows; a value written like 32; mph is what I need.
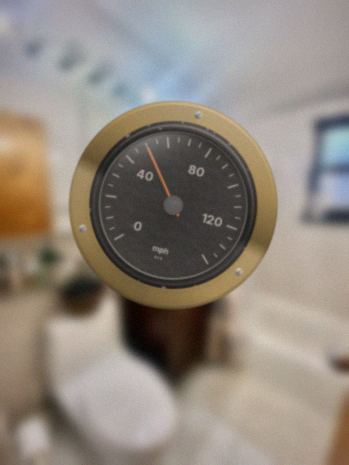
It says 50; mph
